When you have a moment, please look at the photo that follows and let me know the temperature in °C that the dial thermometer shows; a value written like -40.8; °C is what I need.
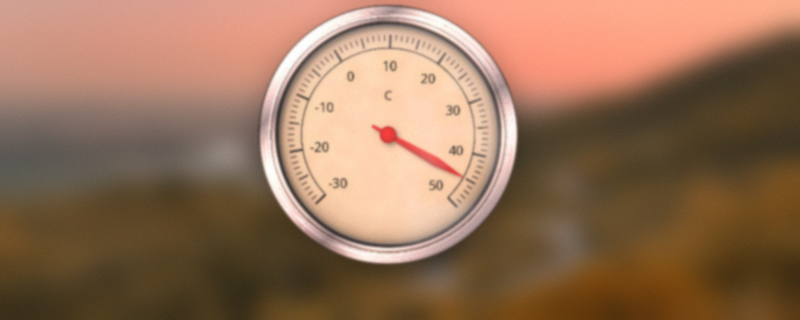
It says 45; °C
